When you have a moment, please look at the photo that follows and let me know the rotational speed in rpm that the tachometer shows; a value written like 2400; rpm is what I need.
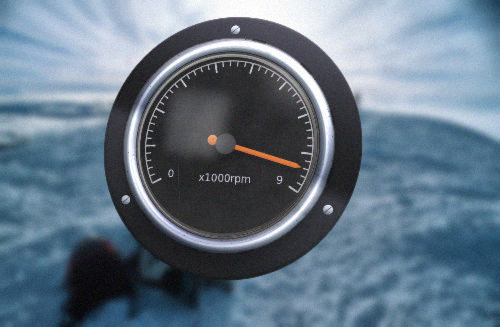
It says 8400; rpm
